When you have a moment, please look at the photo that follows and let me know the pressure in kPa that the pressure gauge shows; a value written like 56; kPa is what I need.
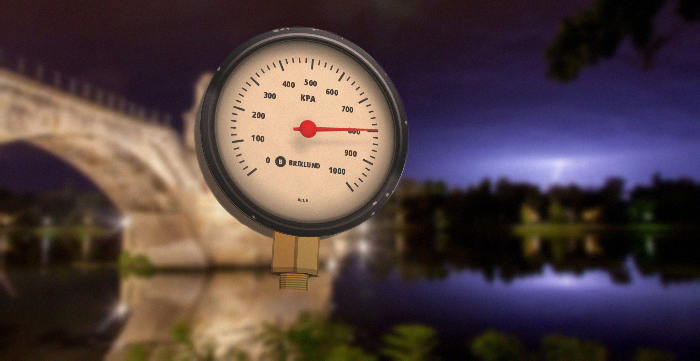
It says 800; kPa
